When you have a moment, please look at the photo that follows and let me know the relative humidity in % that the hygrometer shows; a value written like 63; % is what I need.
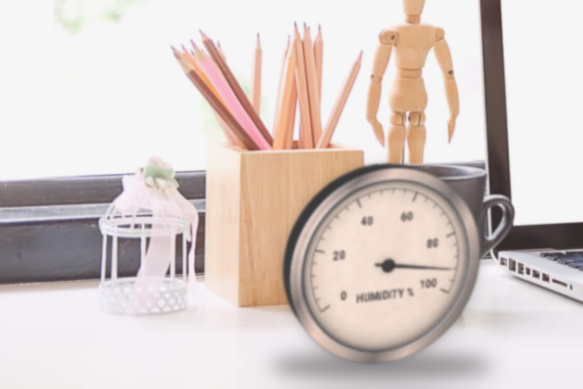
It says 92; %
